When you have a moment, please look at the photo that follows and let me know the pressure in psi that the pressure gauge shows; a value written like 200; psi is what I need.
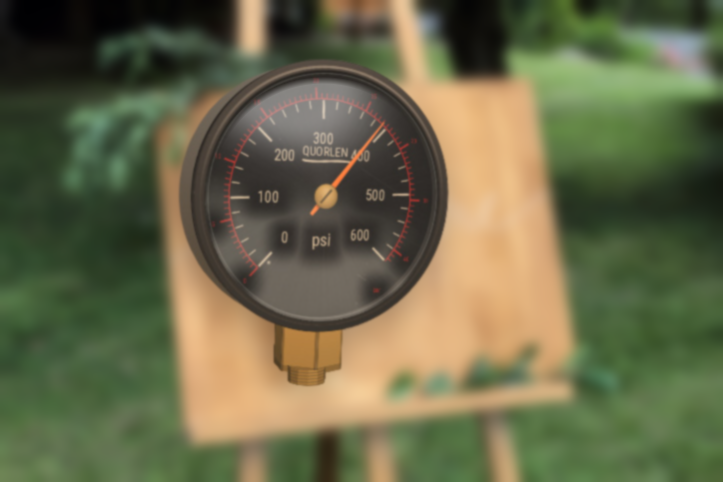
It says 390; psi
